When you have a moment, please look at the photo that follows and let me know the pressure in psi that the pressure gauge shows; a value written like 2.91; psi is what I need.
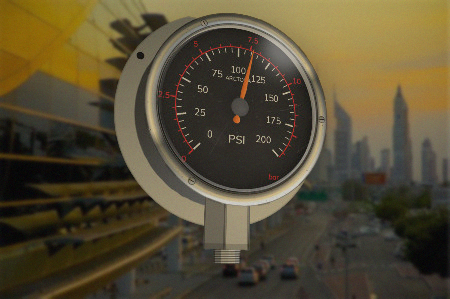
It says 110; psi
